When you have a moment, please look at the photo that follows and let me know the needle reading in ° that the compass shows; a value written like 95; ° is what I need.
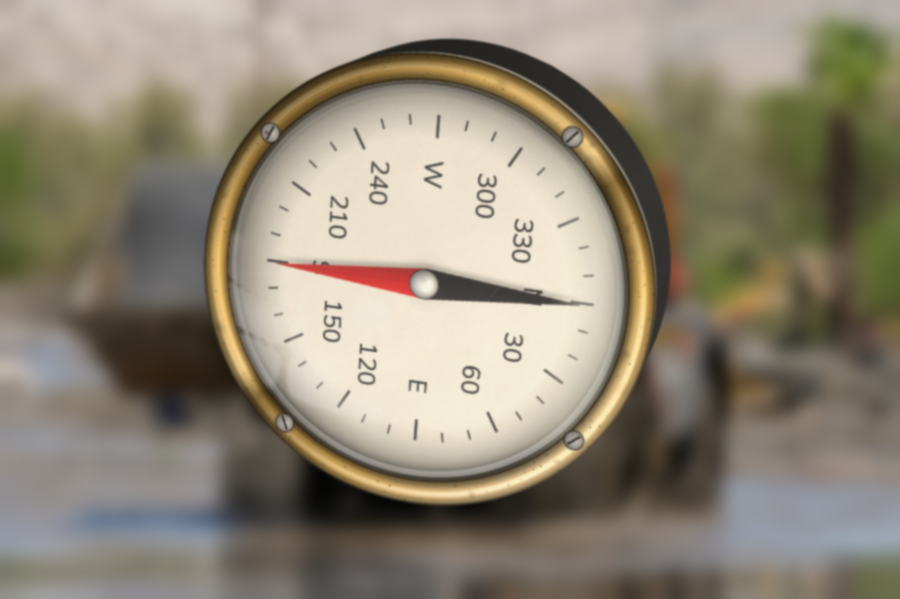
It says 180; °
